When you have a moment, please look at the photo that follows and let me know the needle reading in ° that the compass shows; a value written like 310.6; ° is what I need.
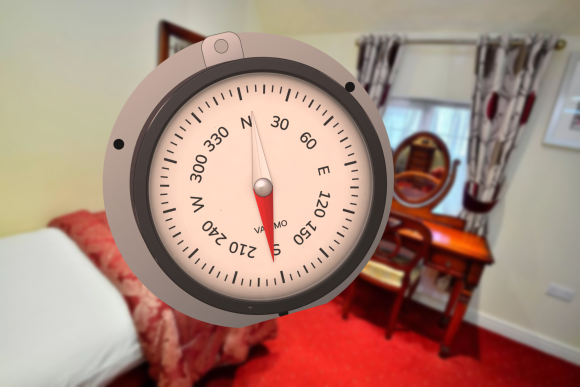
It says 185; °
